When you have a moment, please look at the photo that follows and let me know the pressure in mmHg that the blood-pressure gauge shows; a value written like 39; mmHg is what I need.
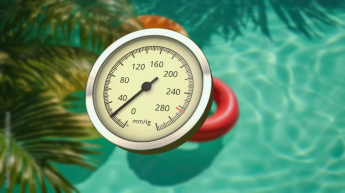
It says 20; mmHg
